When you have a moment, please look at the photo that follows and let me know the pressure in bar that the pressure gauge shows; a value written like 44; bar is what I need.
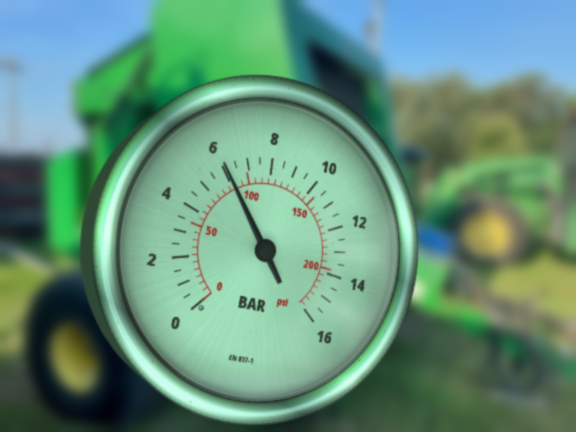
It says 6; bar
